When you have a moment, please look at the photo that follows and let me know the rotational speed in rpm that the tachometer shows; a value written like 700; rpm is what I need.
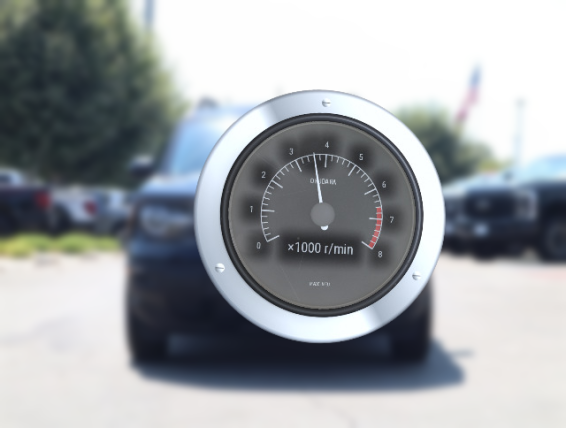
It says 3600; rpm
